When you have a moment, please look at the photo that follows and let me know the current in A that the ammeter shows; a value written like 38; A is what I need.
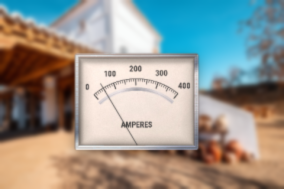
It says 50; A
